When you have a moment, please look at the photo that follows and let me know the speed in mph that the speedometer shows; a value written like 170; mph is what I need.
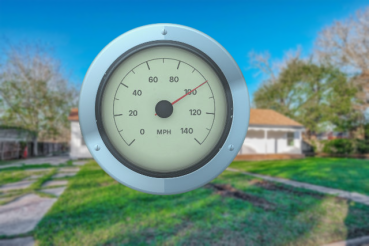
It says 100; mph
